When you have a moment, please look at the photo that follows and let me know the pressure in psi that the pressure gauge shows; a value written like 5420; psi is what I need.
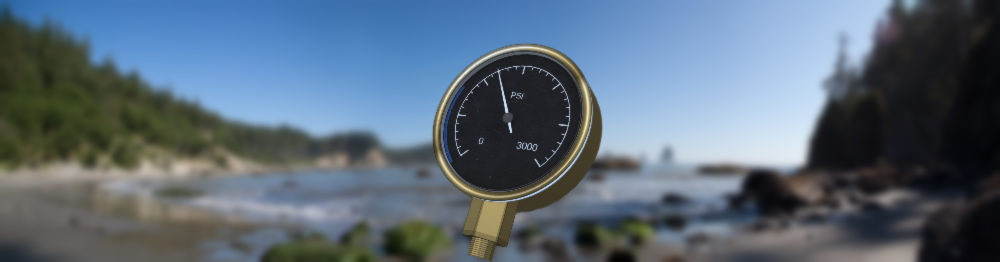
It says 1200; psi
